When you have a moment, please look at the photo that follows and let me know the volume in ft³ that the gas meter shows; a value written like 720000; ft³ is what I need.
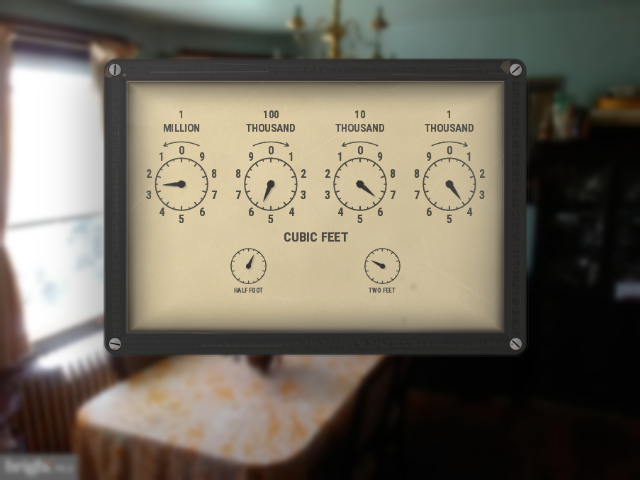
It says 256400; ft³
